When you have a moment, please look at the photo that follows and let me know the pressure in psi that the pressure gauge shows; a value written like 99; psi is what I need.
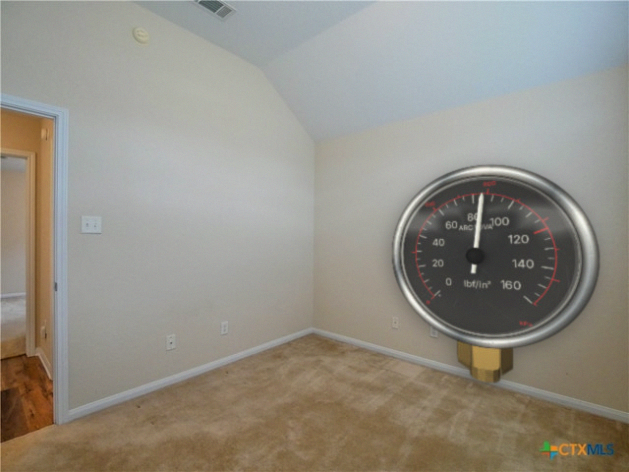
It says 85; psi
